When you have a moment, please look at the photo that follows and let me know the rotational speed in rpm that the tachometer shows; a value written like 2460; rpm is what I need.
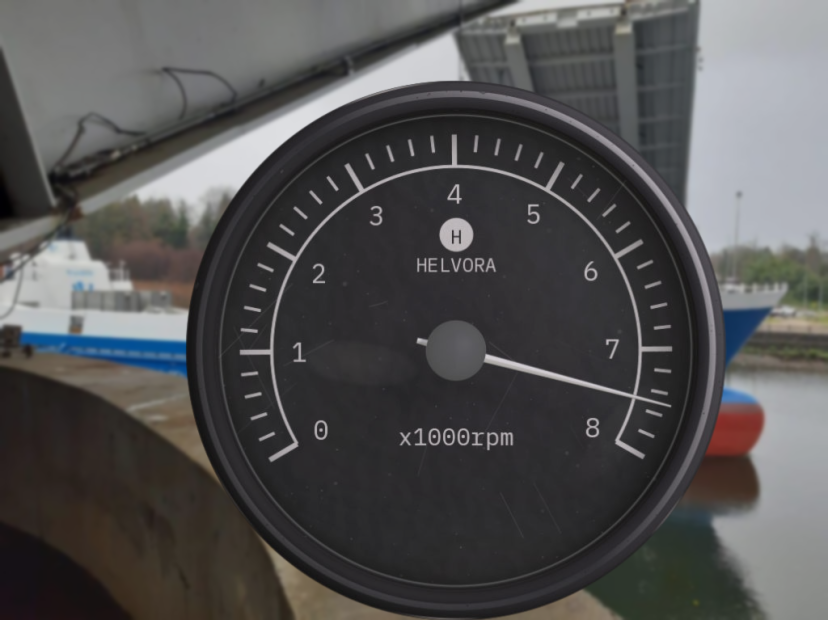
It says 7500; rpm
